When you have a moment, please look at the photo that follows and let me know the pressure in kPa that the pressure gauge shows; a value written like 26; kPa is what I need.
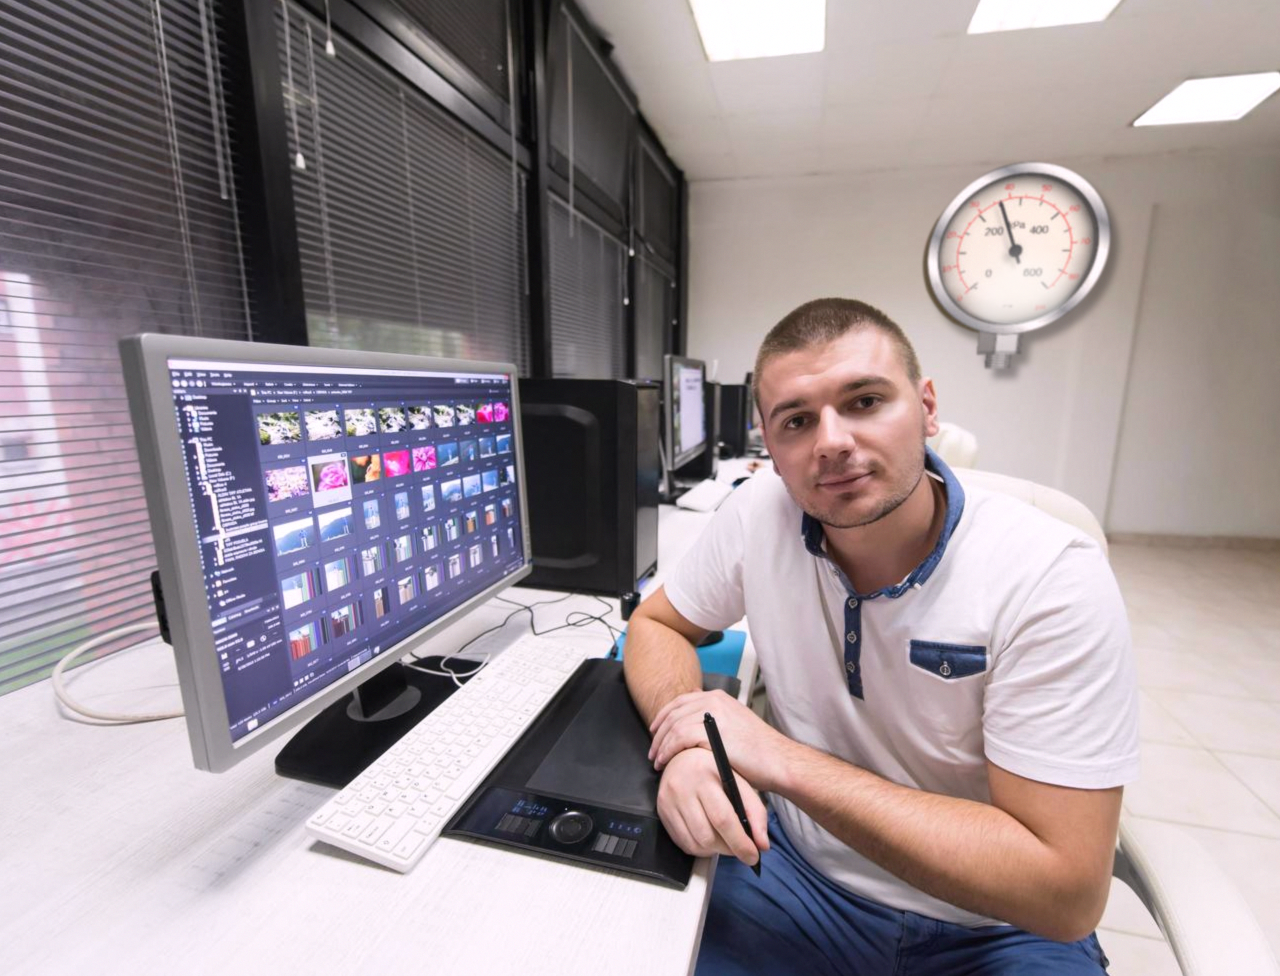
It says 250; kPa
